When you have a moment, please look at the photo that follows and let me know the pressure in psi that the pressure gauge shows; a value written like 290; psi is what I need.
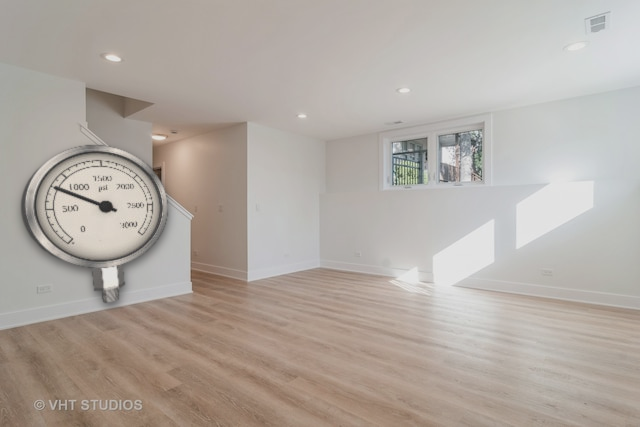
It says 800; psi
